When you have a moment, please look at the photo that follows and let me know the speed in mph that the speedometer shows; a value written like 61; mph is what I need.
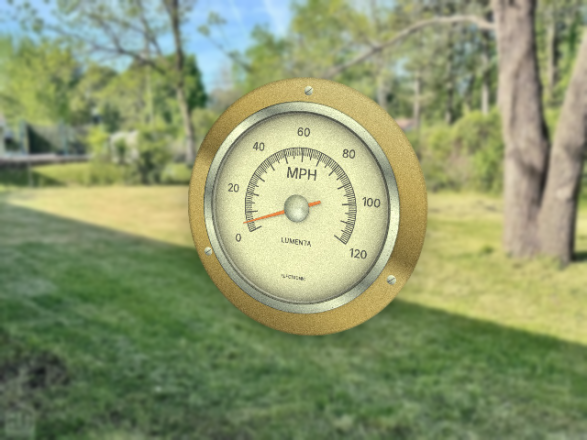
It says 5; mph
